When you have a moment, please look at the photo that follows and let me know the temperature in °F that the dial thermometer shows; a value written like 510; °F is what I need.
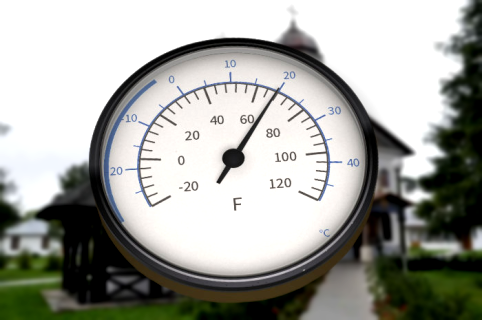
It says 68; °F
